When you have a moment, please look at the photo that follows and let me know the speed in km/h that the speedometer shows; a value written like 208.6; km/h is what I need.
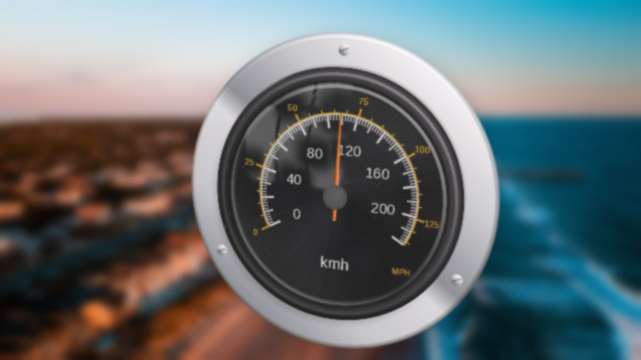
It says 110; km/h
